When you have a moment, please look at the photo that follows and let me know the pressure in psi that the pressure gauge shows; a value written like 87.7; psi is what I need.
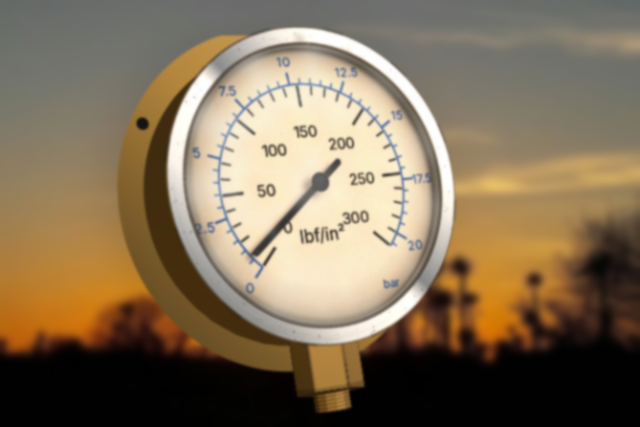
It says 10; psi
